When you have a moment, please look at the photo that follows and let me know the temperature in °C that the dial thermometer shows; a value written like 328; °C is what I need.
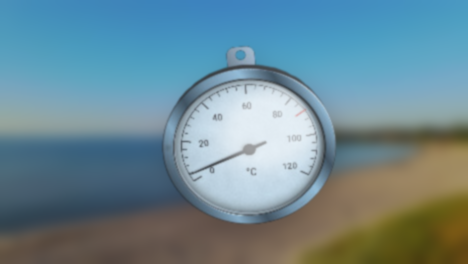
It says 4; °C
